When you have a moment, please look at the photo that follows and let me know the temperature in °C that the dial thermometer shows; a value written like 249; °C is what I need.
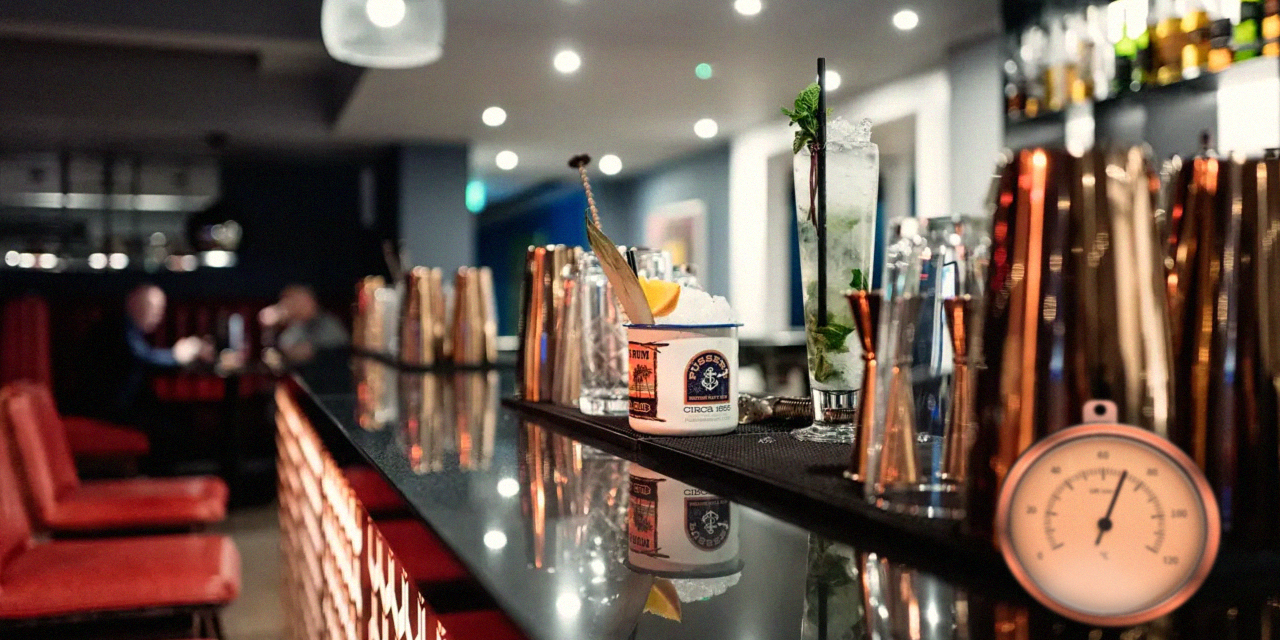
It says 70; °C
